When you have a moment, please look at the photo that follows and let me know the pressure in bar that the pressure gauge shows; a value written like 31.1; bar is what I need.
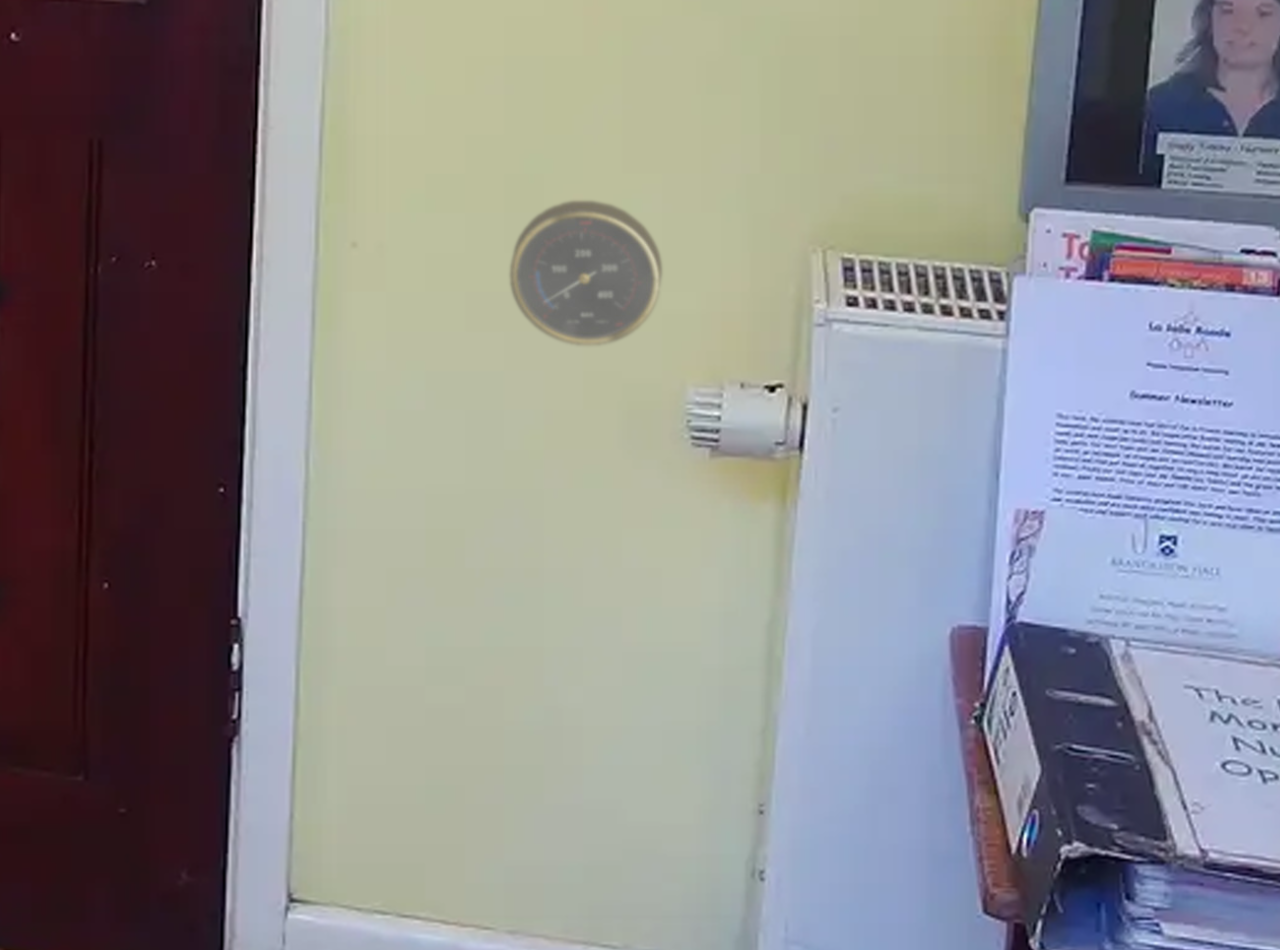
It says 20; bar
